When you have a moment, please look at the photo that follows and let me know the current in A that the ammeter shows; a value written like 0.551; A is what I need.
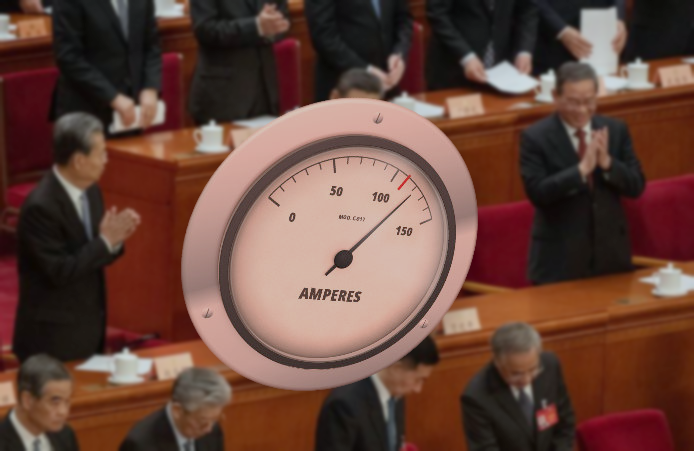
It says 120; A
